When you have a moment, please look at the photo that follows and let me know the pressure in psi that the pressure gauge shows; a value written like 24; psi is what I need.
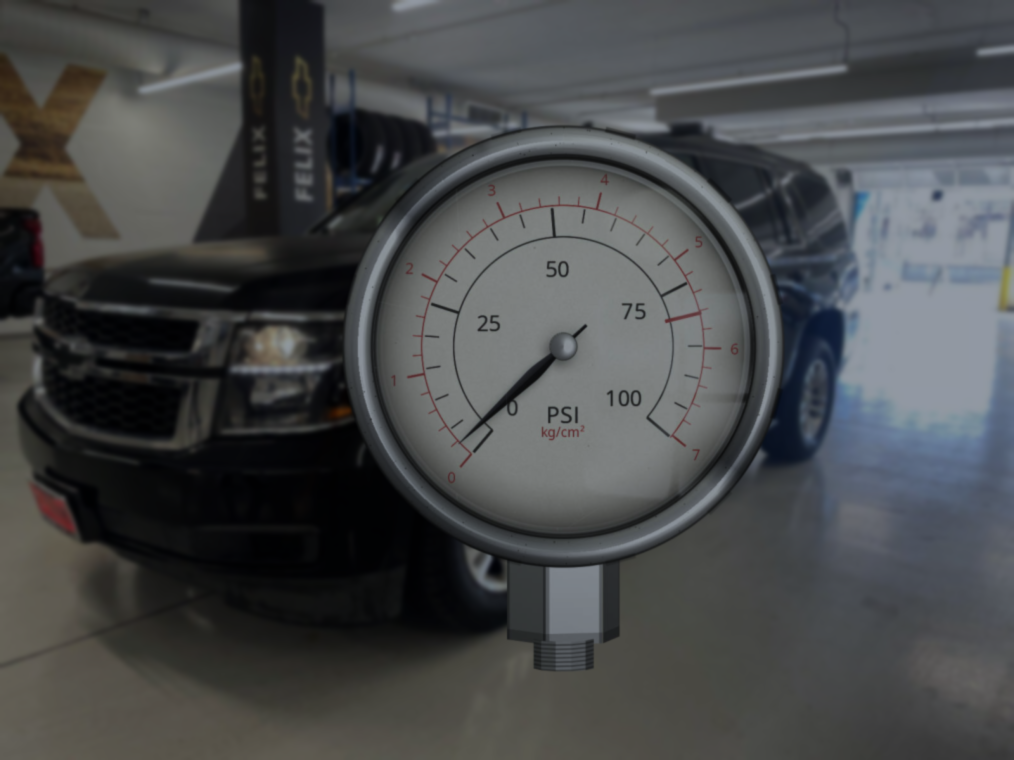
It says 2.5; psi
